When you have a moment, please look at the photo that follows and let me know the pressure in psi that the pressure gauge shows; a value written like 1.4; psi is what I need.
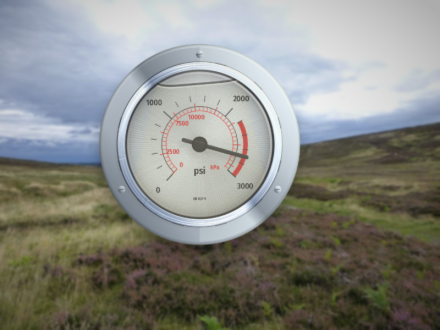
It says 2700; psi
